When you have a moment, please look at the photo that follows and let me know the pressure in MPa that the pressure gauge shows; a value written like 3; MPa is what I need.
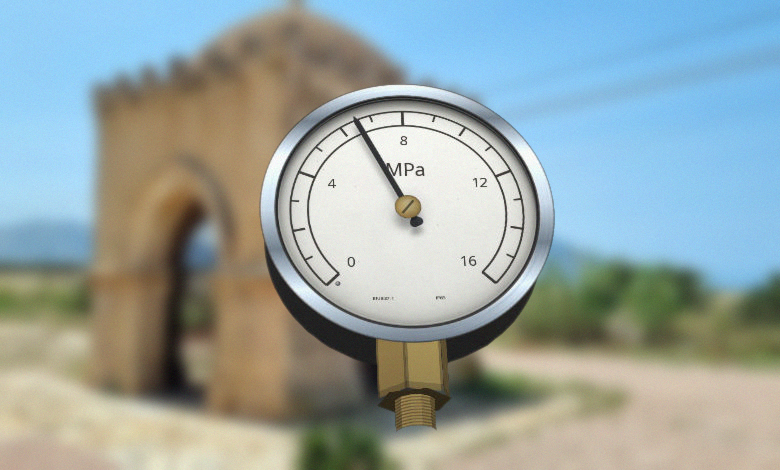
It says 6.5; MPa
